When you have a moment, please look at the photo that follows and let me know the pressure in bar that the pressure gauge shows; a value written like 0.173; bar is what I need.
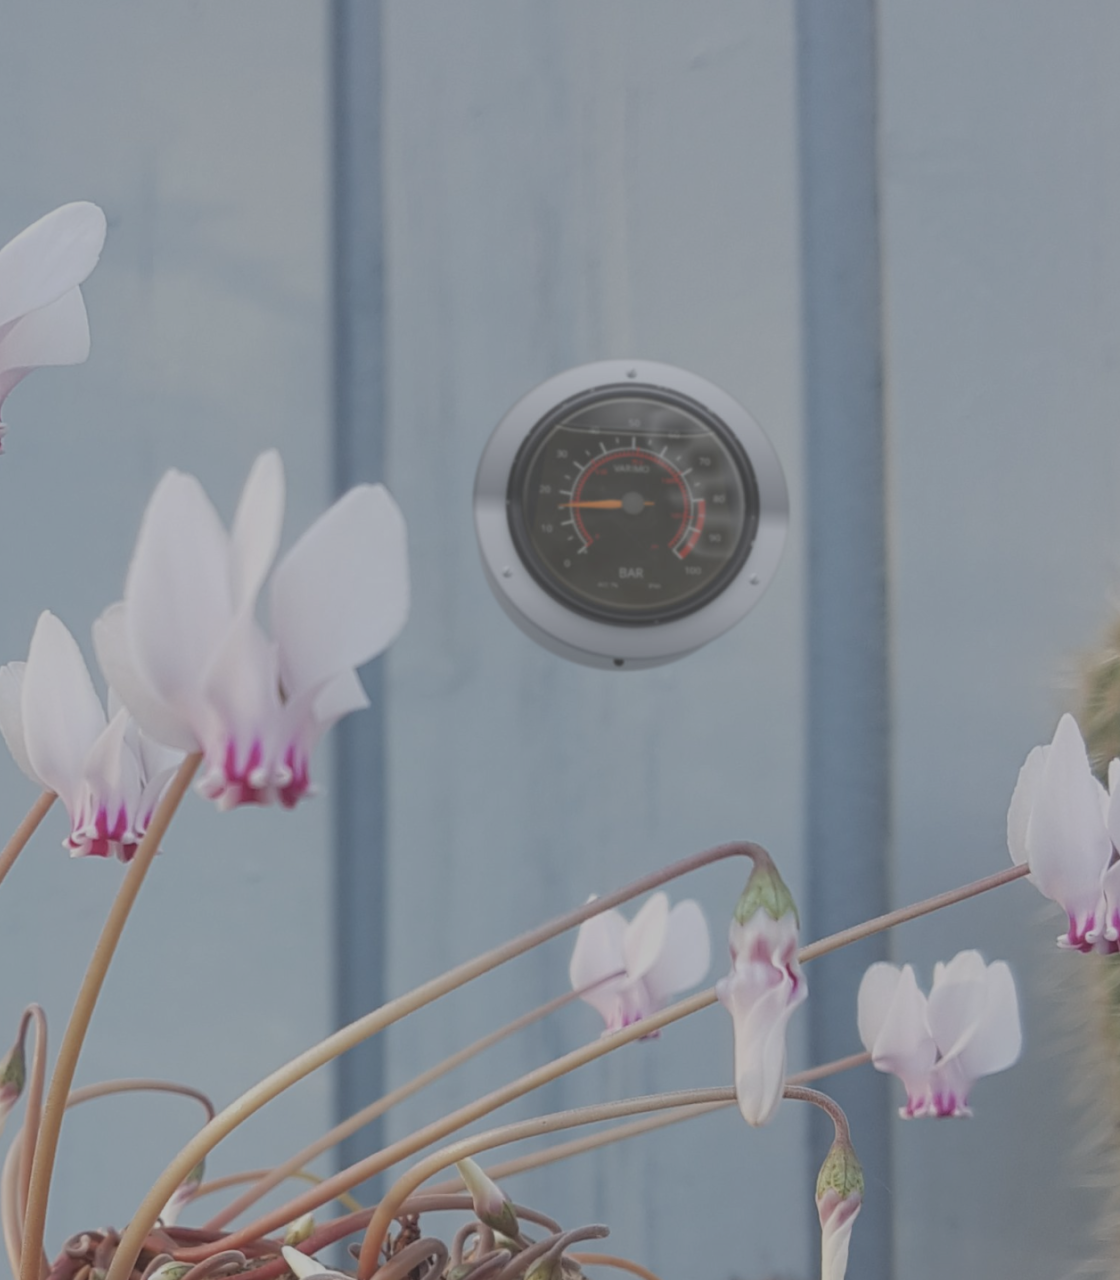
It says 15; bar
